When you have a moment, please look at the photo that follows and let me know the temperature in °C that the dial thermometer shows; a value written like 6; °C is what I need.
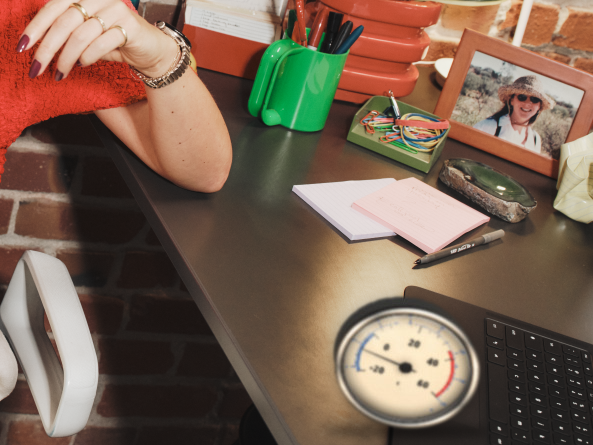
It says -8; °C
